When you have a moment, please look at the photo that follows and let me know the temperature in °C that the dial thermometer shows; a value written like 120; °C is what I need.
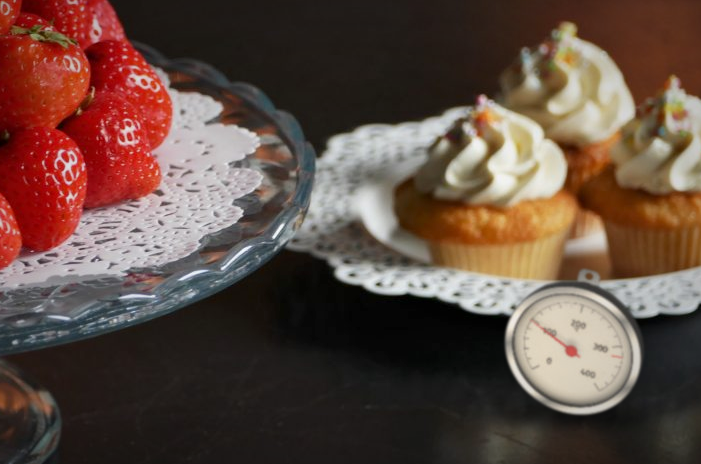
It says 100; °C
